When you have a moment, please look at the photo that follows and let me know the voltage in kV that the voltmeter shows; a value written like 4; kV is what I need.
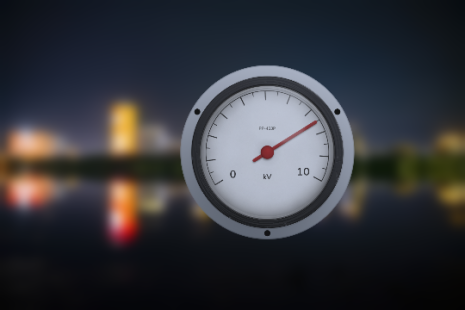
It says 7.5; kV
